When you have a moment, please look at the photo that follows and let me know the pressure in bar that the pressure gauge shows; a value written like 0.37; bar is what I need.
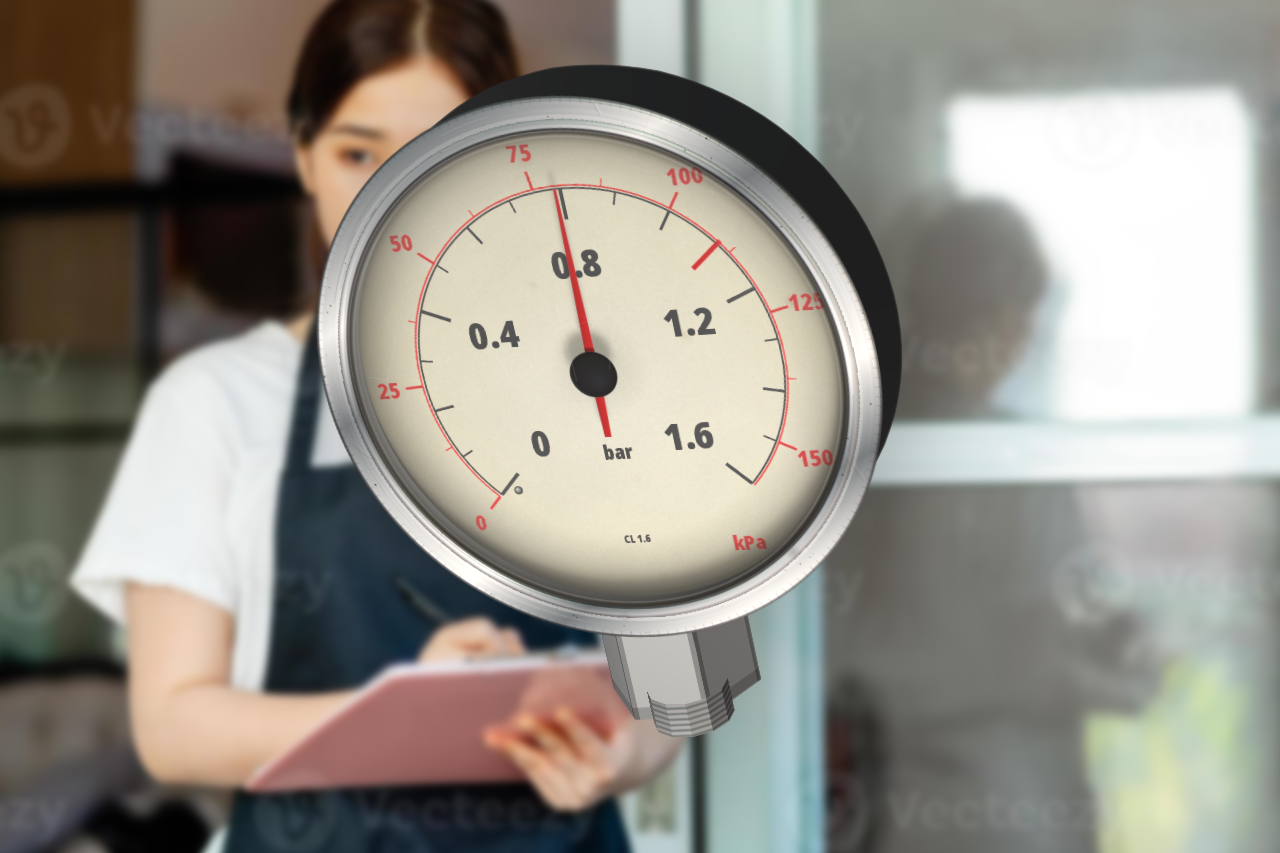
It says 0.8; bar
